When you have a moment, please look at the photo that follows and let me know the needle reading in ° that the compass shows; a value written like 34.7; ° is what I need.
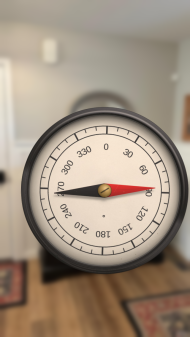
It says 85; °
